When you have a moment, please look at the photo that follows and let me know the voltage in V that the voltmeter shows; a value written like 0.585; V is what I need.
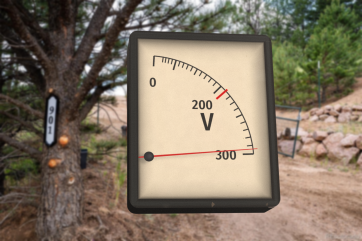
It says 295; V
